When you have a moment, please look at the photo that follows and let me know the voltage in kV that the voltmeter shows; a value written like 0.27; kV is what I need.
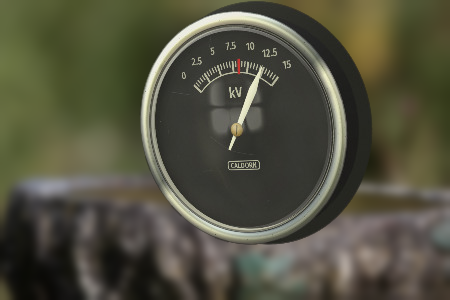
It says 12.5; kV
